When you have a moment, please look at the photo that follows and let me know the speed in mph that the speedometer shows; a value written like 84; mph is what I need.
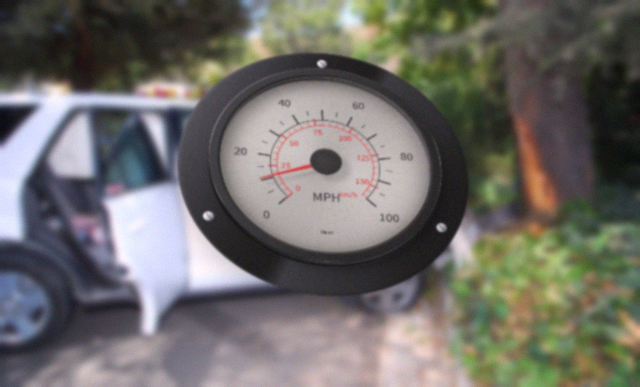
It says 10; mph
